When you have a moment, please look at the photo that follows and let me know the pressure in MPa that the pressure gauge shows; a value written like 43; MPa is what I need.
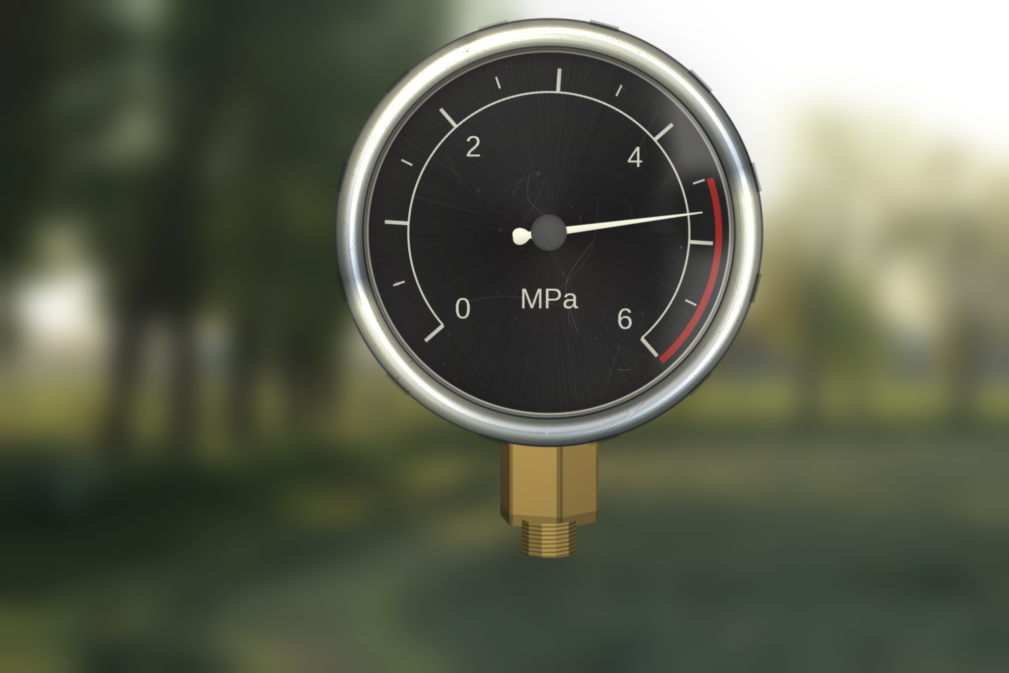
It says 4.75; MPa
